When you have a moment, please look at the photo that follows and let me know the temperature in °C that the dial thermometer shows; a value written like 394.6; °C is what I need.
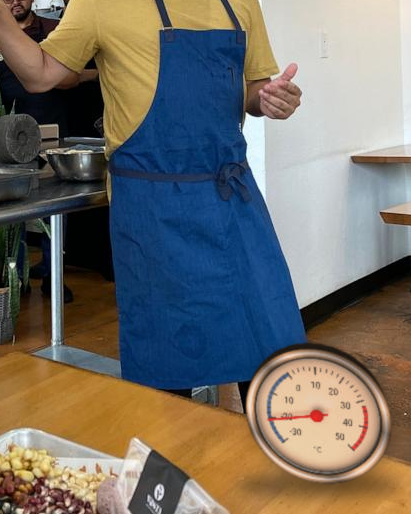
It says -20; °C
